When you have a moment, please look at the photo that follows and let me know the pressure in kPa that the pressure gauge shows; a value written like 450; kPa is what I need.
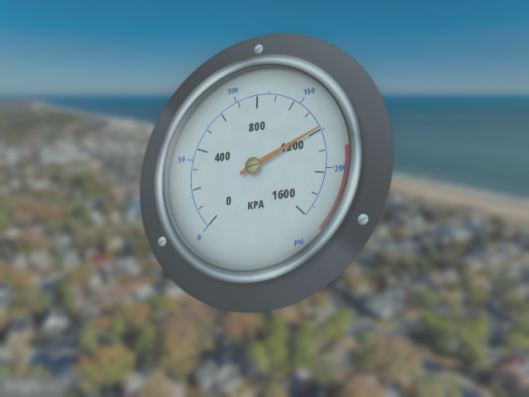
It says 1200; kPa
